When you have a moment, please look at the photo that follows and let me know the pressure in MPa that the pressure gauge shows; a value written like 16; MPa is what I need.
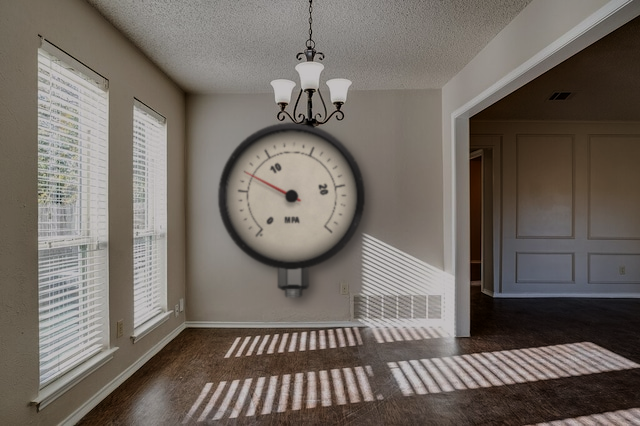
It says 7; MPa
